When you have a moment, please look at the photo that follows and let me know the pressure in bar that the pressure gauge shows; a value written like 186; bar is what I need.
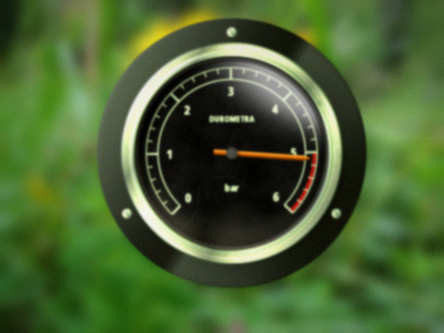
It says 5.1; bar
